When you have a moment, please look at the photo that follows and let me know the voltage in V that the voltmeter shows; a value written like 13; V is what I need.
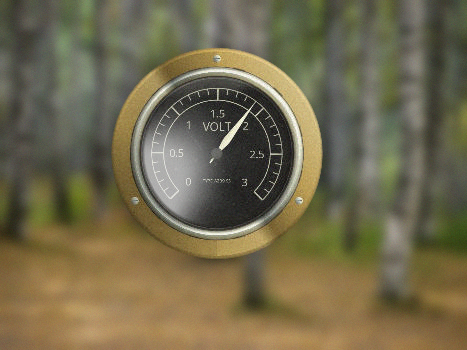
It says 1.9; V
